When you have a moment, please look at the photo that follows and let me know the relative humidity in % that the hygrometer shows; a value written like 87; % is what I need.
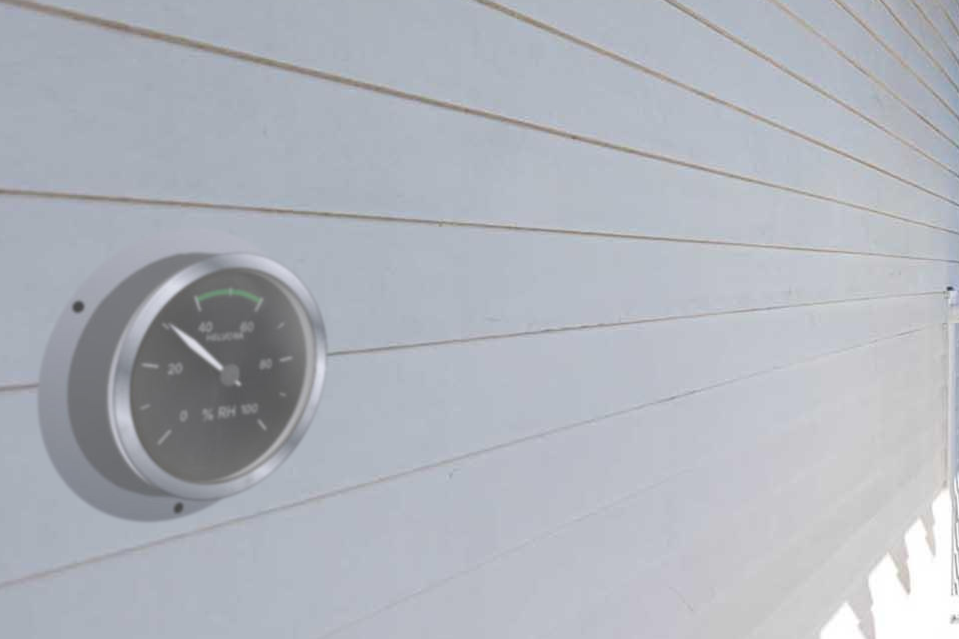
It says 30; %
